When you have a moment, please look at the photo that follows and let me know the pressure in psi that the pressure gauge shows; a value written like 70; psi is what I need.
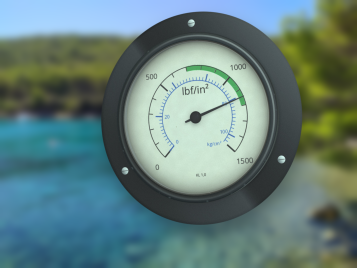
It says 1150; psi
